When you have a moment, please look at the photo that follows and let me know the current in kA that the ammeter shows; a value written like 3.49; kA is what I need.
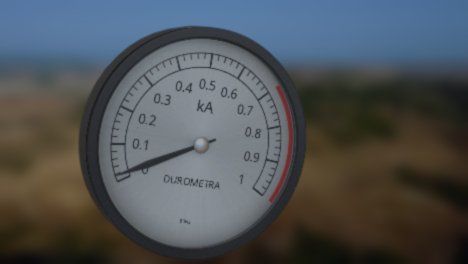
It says 0.02; kA
